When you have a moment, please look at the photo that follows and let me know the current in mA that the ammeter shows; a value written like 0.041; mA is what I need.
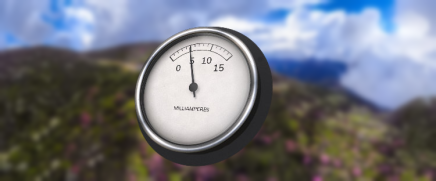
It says 5; mA
